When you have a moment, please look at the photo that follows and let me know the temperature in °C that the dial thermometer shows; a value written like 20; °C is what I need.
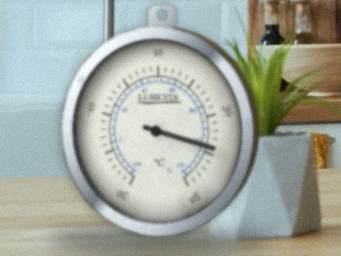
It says 38; °C
